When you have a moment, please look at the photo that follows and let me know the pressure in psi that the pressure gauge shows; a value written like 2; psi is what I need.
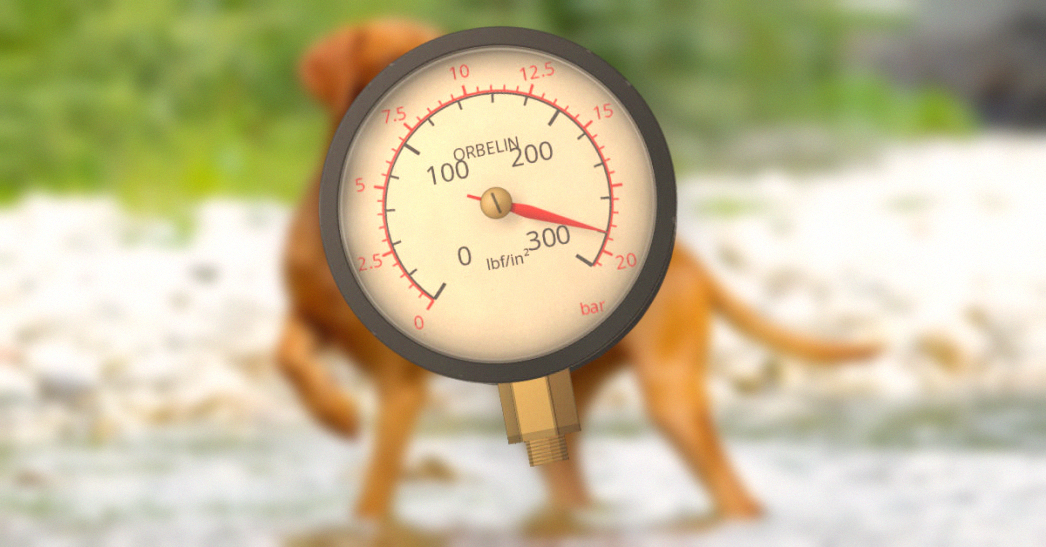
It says 280; psi
